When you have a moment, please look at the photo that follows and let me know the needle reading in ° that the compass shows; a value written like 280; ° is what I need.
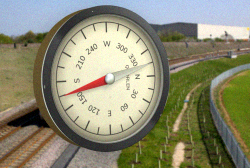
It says 165; °
